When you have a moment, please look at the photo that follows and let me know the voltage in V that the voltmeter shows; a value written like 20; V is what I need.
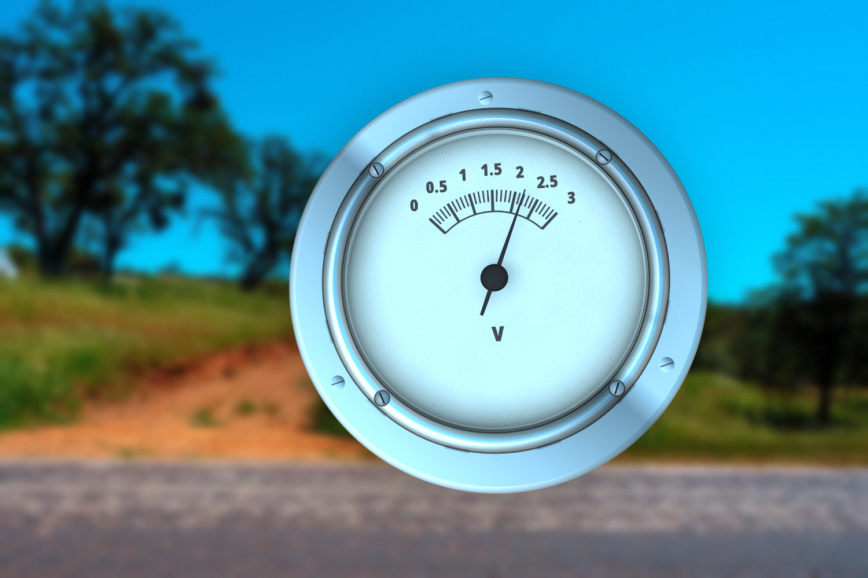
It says 2.2; V
